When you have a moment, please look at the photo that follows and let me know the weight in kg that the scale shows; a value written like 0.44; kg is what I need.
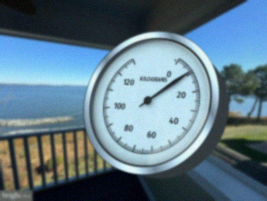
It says 10; kg
